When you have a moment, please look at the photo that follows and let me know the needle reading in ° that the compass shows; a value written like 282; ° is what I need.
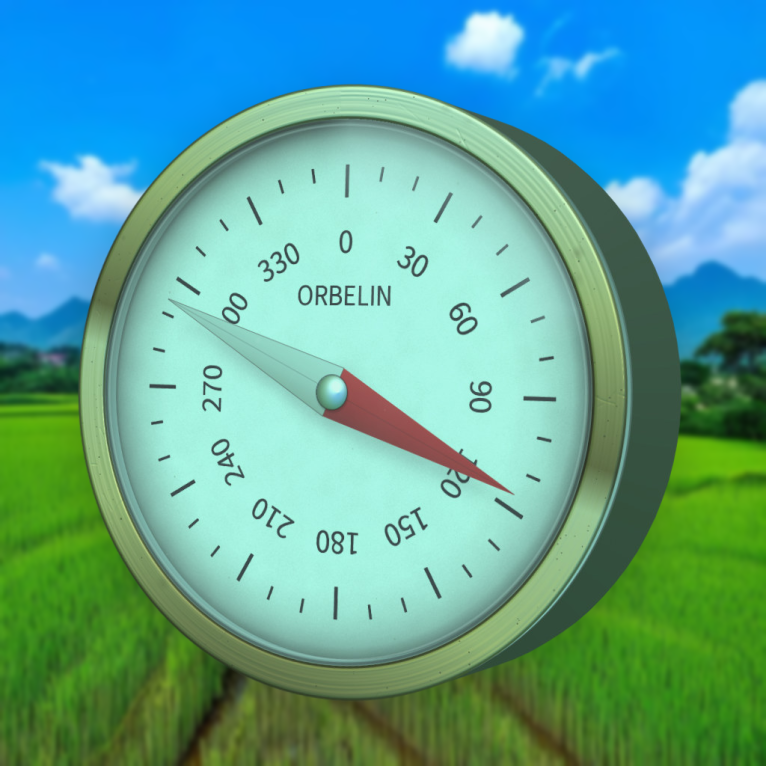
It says 115; °
